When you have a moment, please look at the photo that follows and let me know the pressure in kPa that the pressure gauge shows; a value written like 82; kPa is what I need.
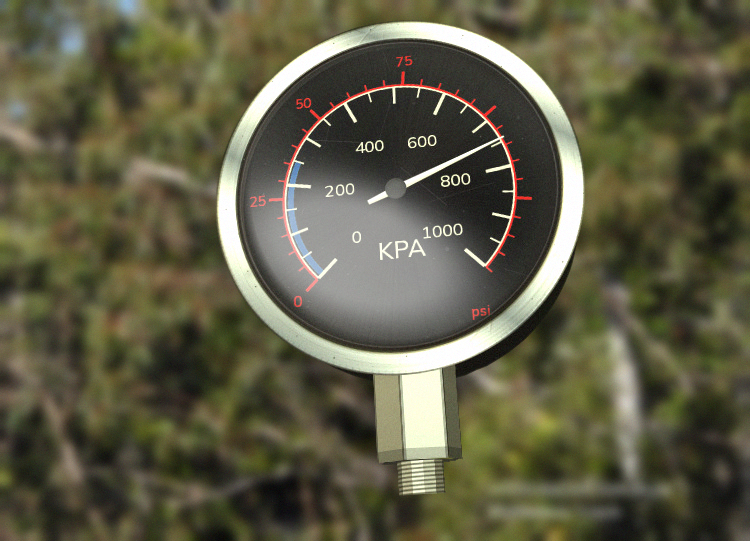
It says 750; kPa
